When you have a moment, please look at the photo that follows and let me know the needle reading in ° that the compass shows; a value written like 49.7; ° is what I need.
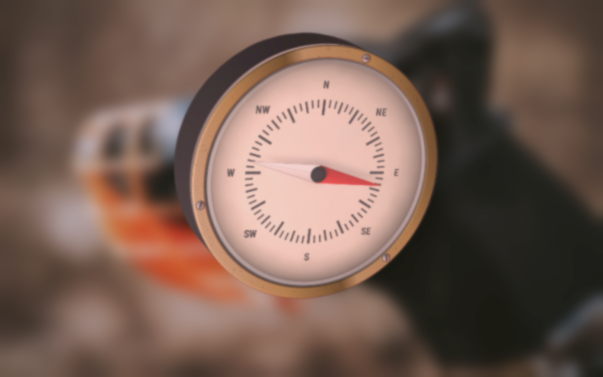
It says 100; °
